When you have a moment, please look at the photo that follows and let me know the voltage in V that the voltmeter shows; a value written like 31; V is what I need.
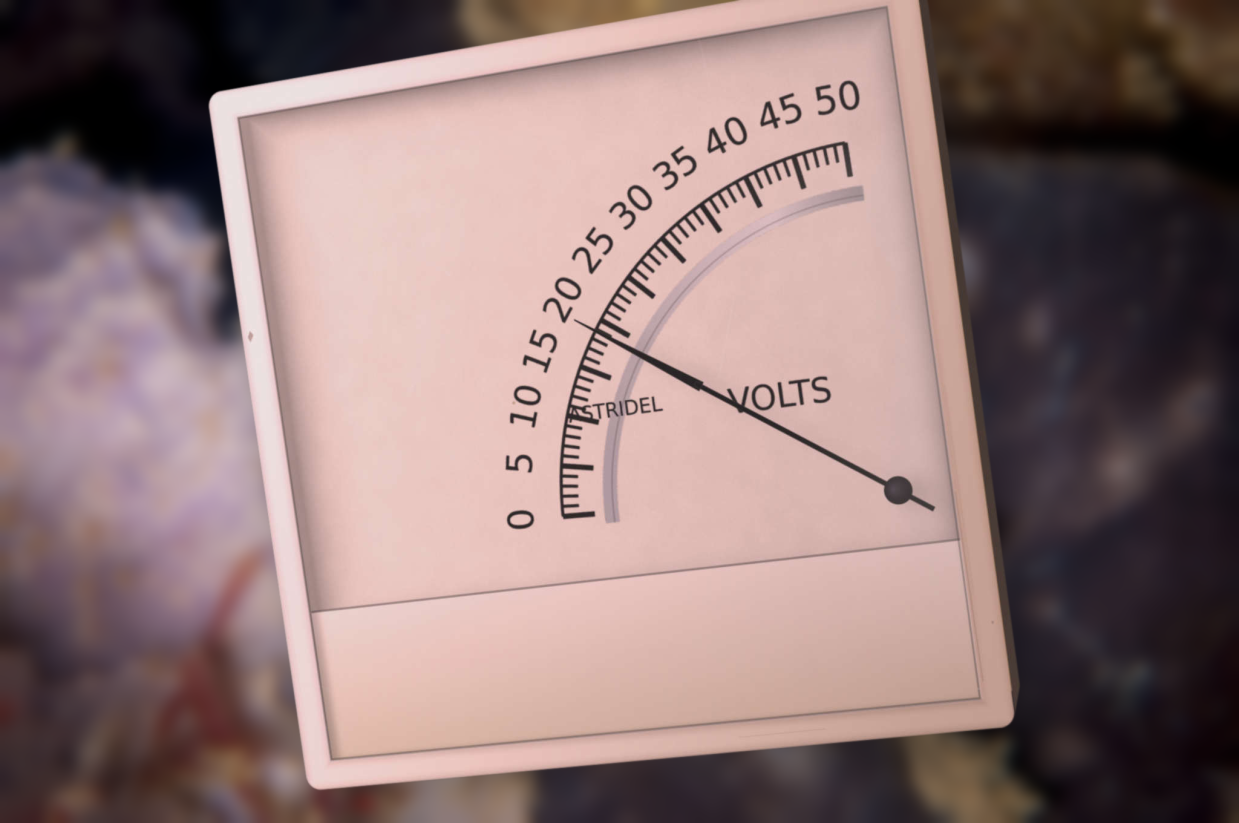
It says 19; V
